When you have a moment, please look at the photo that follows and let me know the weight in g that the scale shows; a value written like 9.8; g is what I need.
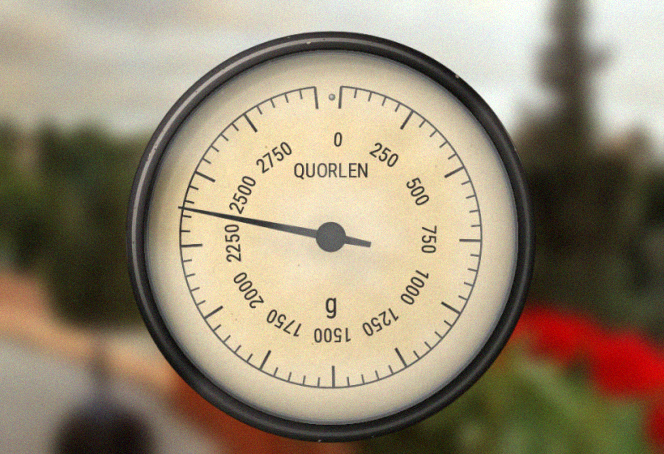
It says 2375; g
